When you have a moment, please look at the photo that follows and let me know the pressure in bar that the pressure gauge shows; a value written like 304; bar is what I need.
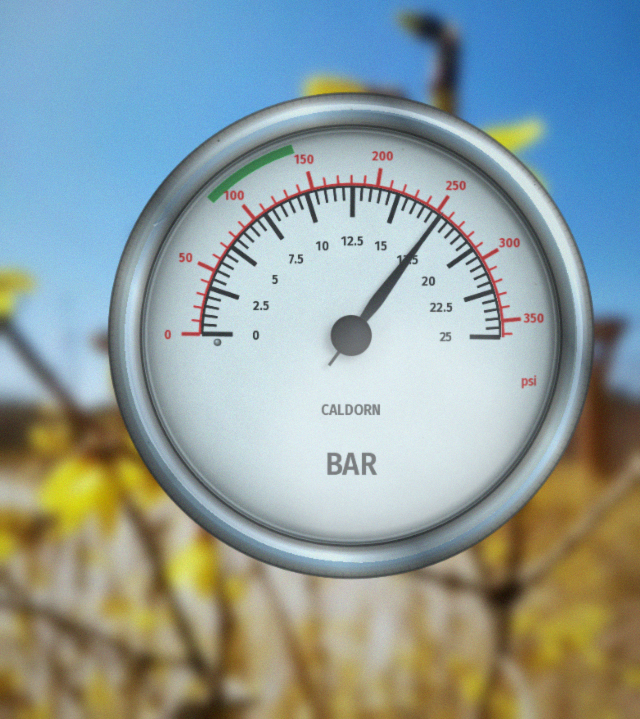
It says 17.5; bar
